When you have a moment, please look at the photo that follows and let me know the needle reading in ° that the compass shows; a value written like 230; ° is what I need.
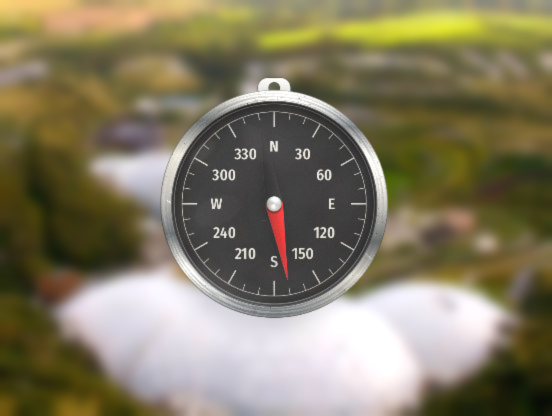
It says 170; °
